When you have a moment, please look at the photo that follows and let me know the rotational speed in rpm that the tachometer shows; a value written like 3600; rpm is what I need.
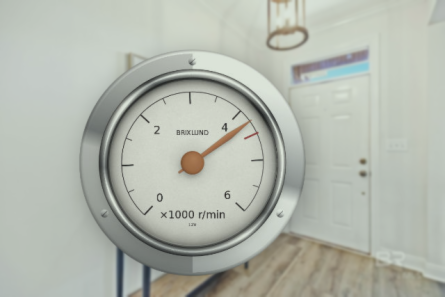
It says 4250; rpm
